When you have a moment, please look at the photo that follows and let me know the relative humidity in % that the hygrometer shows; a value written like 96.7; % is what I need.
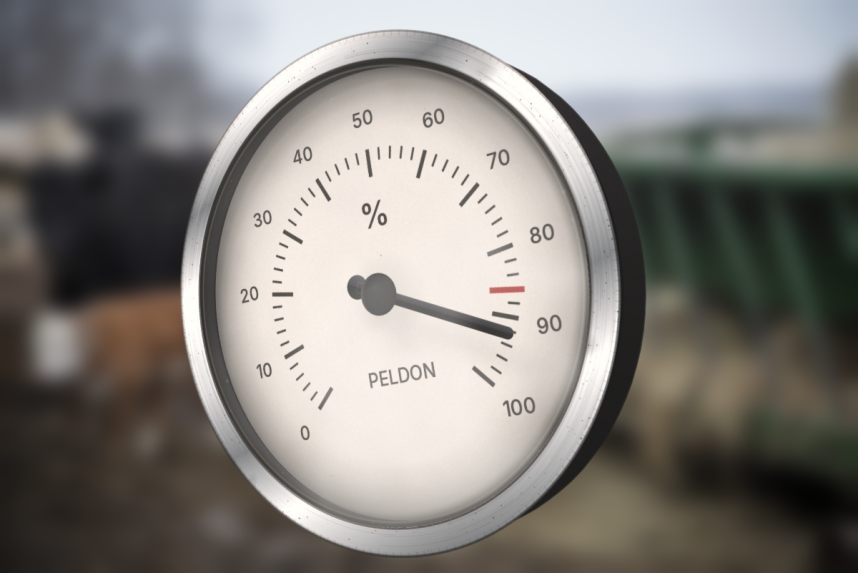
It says 92; %
